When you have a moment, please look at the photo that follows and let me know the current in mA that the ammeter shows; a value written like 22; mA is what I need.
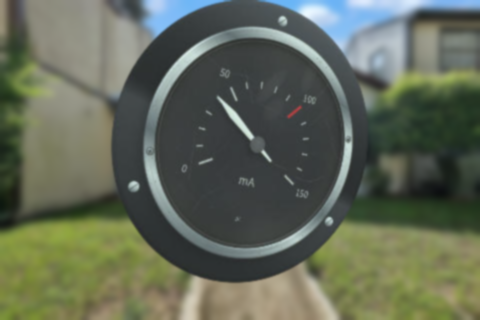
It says 40; mA
